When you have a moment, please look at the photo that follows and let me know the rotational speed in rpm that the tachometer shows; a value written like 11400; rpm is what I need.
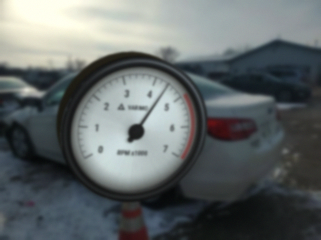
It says 4400; rpm
